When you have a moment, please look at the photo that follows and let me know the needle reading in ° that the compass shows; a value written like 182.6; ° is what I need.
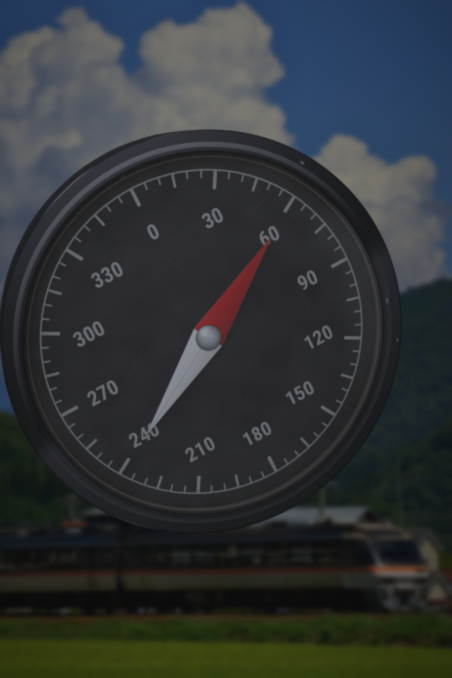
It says 60; °
